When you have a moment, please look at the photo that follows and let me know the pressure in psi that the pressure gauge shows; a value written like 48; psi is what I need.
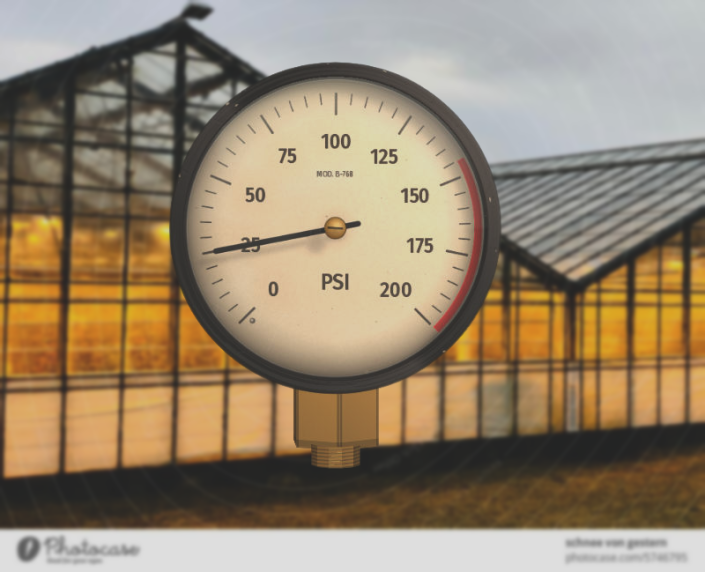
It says 25; psi
